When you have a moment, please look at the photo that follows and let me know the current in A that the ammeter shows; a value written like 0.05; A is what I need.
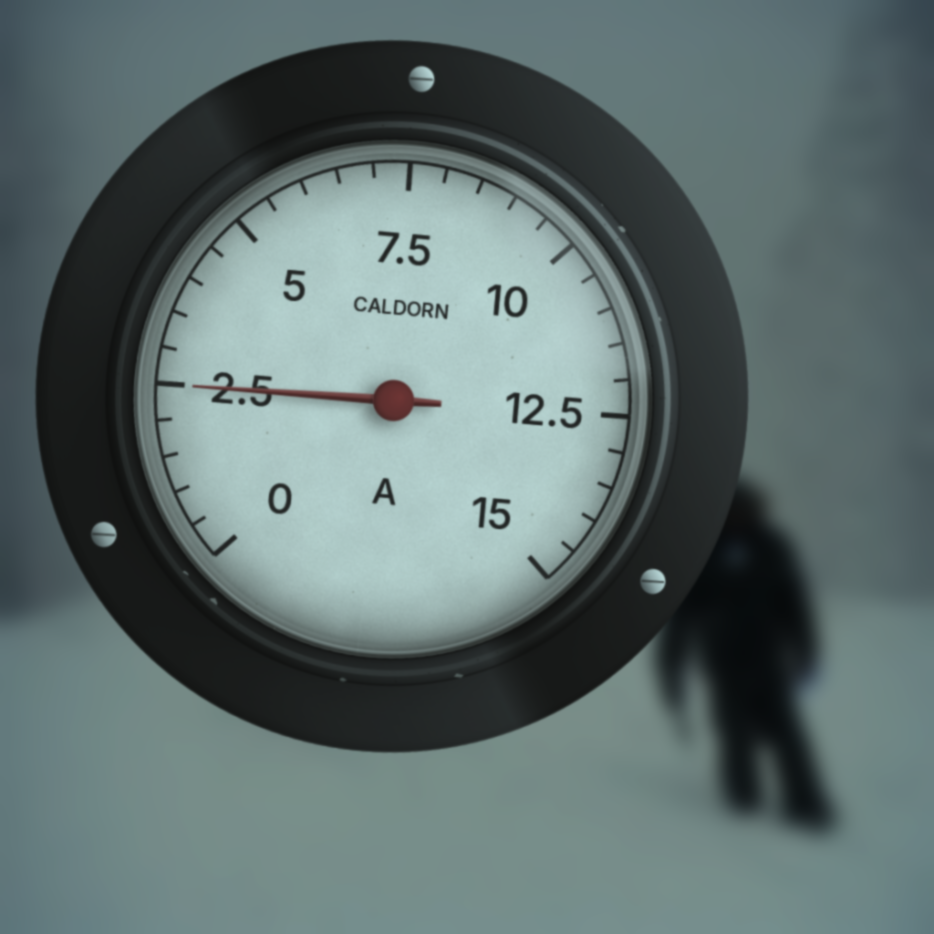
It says 2.5; A
